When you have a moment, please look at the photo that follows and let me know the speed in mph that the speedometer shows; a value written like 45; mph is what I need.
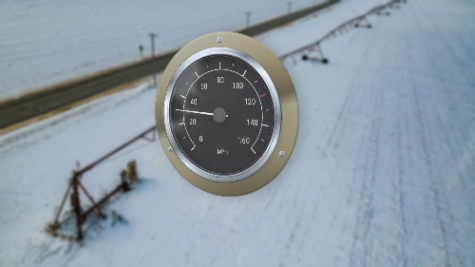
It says 30; mph
